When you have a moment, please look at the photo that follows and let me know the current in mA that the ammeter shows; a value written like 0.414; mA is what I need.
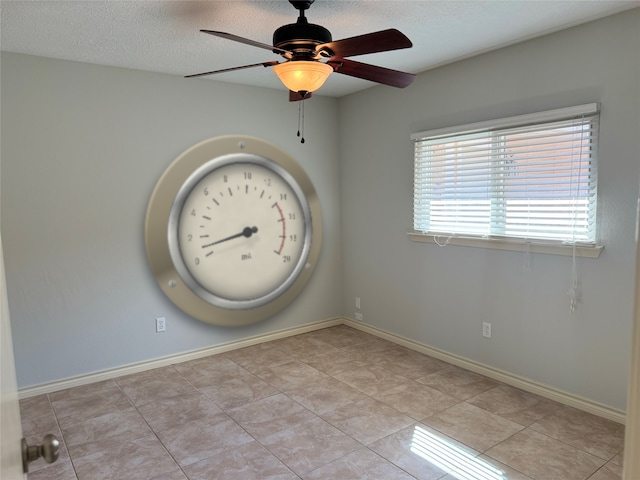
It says 1; mA
